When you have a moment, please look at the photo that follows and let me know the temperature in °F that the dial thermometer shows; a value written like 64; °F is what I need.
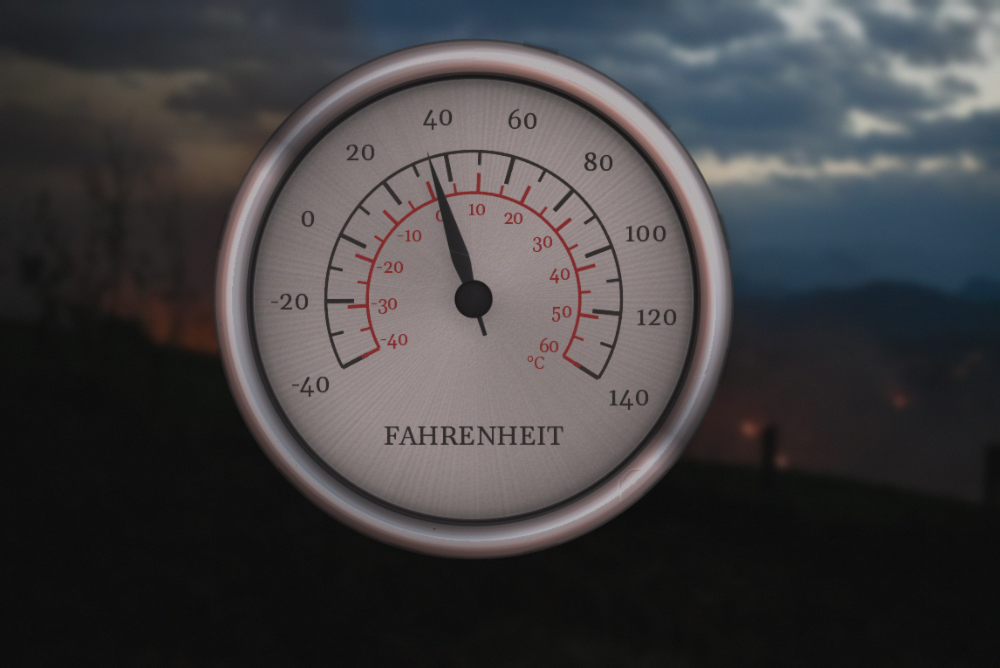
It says 35; °F
